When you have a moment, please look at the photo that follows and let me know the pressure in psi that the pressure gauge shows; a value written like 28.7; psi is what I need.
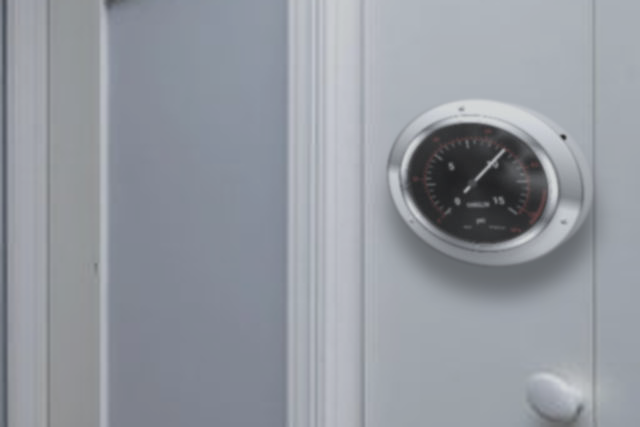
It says 10; psi
